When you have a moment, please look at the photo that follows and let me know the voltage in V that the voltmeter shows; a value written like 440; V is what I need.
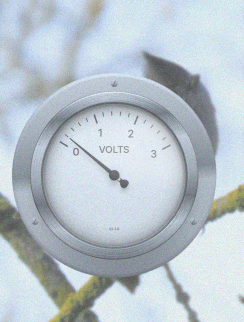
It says 0.2; V
